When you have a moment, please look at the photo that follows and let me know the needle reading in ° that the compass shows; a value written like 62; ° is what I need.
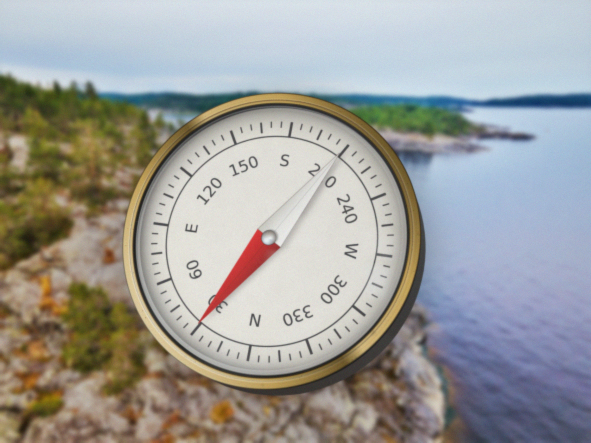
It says 30; °
